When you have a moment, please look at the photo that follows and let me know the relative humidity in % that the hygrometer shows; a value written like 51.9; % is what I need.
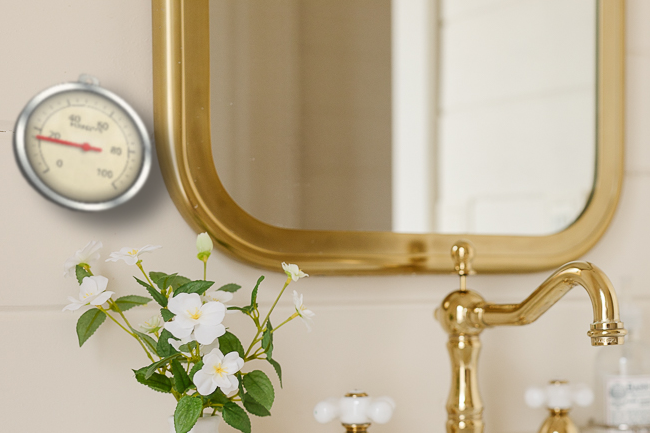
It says 16; %
